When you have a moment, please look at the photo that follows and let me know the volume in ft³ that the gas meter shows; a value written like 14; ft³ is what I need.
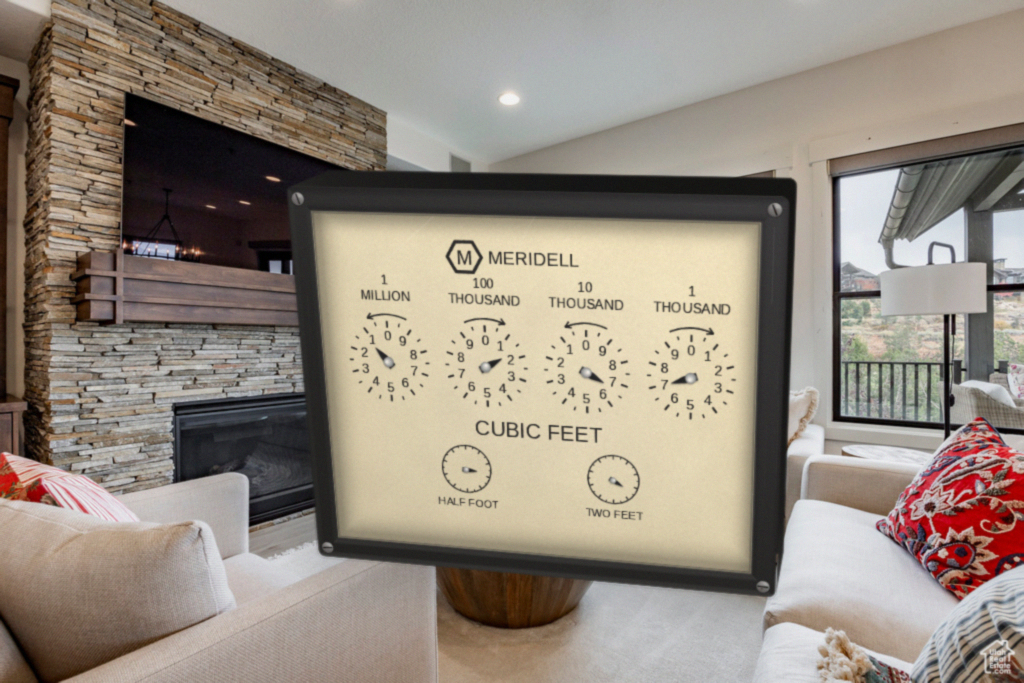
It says 116700; ft³
